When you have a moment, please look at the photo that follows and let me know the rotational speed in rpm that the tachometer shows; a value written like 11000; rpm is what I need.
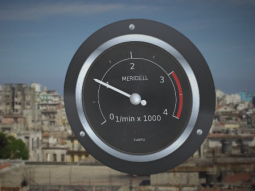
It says 1000; rpm
